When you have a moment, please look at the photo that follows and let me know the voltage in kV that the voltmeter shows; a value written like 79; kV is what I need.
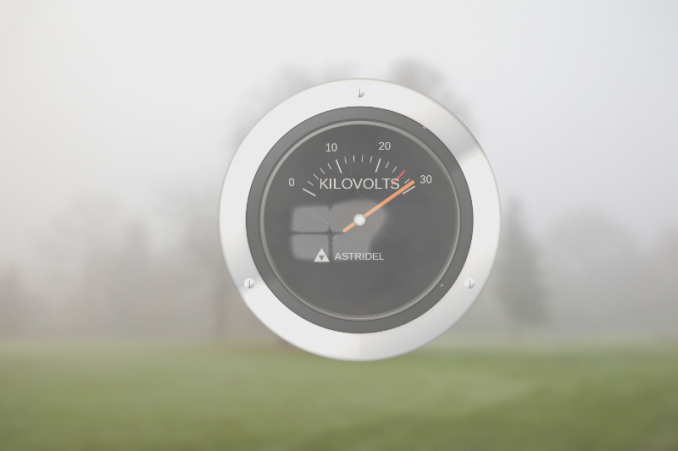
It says 29; kV
